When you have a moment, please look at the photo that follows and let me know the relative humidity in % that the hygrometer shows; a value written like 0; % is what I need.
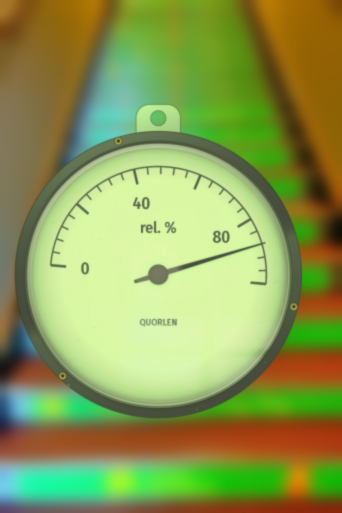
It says 88; %
